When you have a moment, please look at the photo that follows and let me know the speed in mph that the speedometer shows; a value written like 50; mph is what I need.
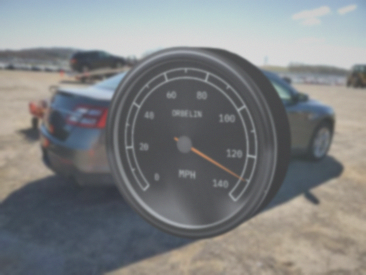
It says 130; mph
